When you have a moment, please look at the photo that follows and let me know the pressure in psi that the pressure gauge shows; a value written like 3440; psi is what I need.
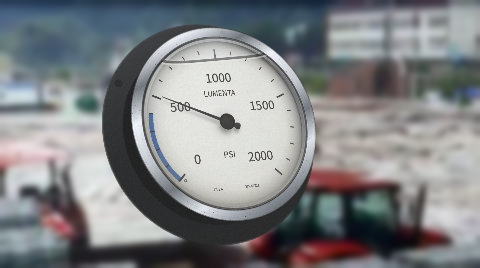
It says 500; psi
